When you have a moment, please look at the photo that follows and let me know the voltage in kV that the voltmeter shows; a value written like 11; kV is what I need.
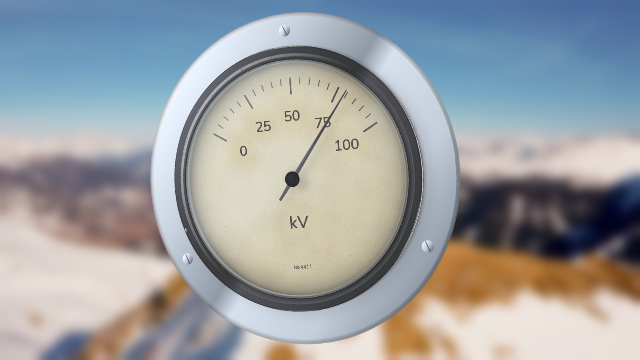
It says 80; kV
